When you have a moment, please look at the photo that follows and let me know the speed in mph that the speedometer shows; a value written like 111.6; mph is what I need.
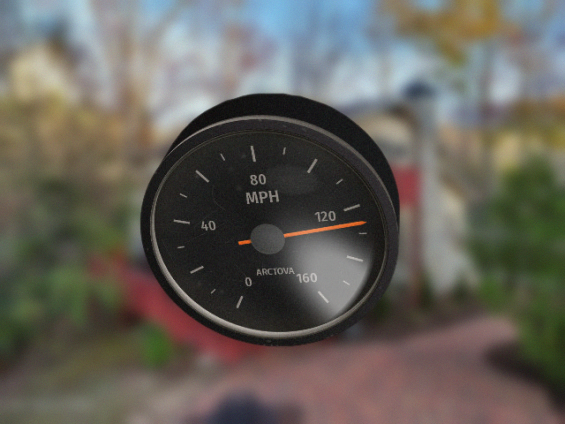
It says 125; mph
